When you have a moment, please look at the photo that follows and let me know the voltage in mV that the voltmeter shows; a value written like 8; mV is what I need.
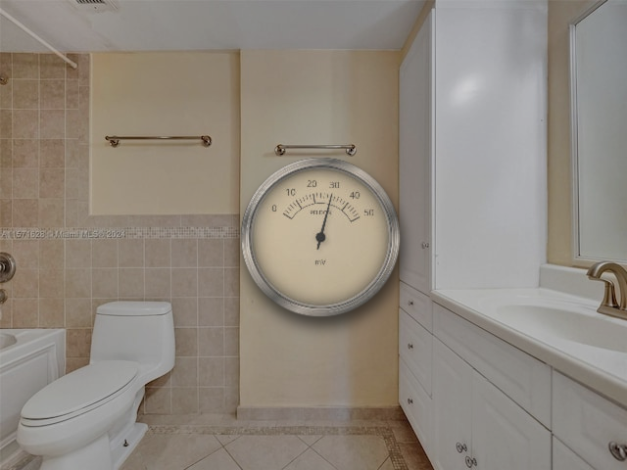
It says 30; mV
